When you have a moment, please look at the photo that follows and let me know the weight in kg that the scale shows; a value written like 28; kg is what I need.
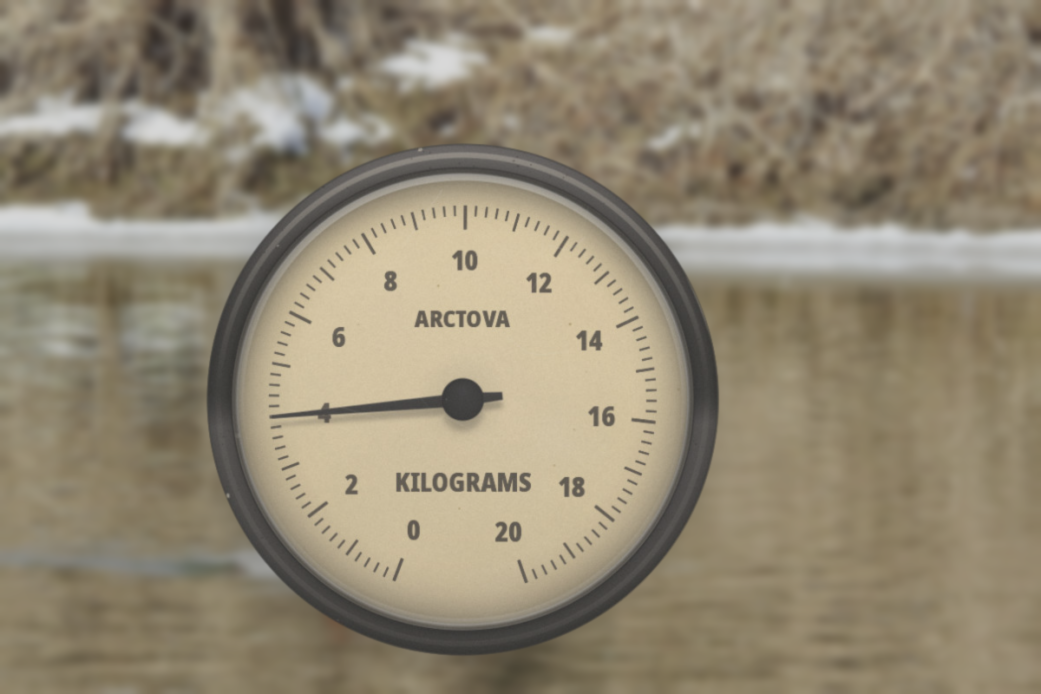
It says 4; kg
